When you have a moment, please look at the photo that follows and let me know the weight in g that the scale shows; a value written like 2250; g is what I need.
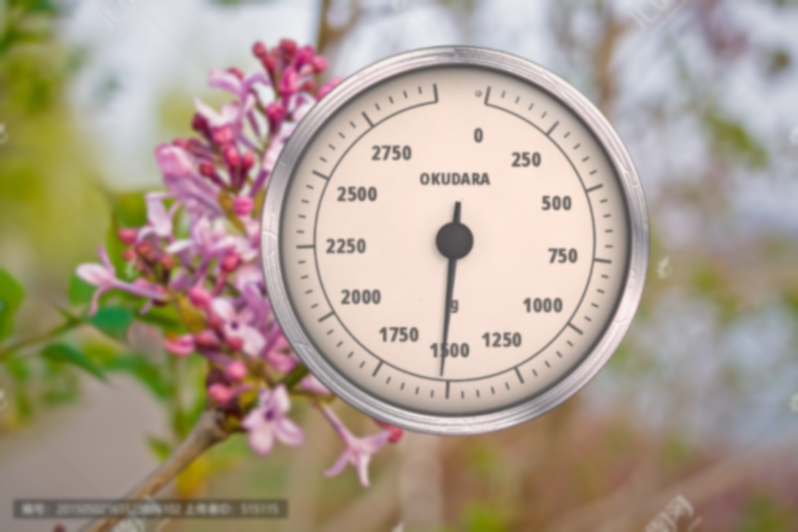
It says 1525; g
